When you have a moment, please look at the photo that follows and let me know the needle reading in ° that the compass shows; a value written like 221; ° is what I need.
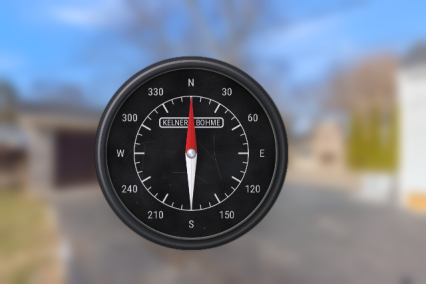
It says 0; °
